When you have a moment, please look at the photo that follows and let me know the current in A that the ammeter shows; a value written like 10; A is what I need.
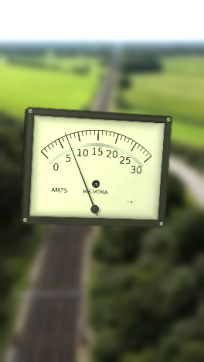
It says 7; A
